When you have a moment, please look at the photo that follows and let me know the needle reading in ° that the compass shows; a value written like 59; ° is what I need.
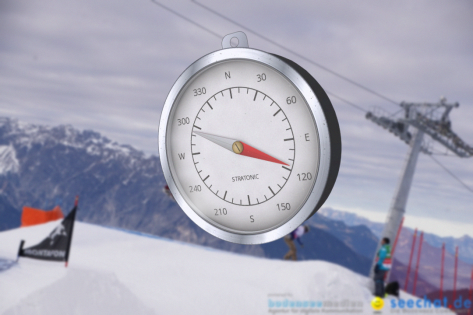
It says 115; °
